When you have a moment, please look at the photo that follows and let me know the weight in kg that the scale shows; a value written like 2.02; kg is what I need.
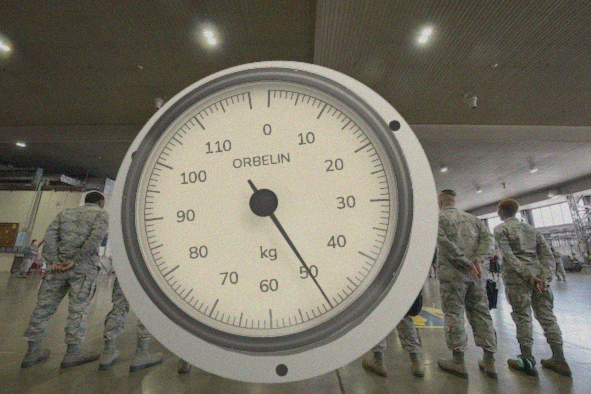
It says 50; kg
